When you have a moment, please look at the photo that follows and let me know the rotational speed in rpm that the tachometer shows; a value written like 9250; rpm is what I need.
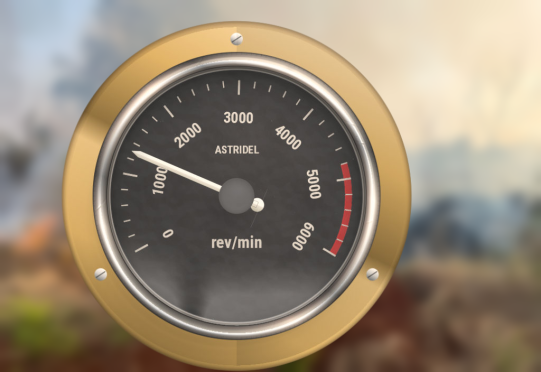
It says 1300; rpm
